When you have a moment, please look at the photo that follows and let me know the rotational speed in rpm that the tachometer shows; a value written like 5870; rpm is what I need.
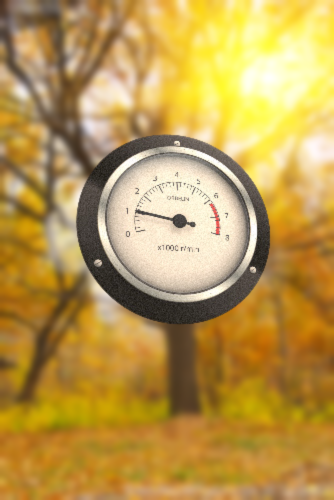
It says 1000; rpm
